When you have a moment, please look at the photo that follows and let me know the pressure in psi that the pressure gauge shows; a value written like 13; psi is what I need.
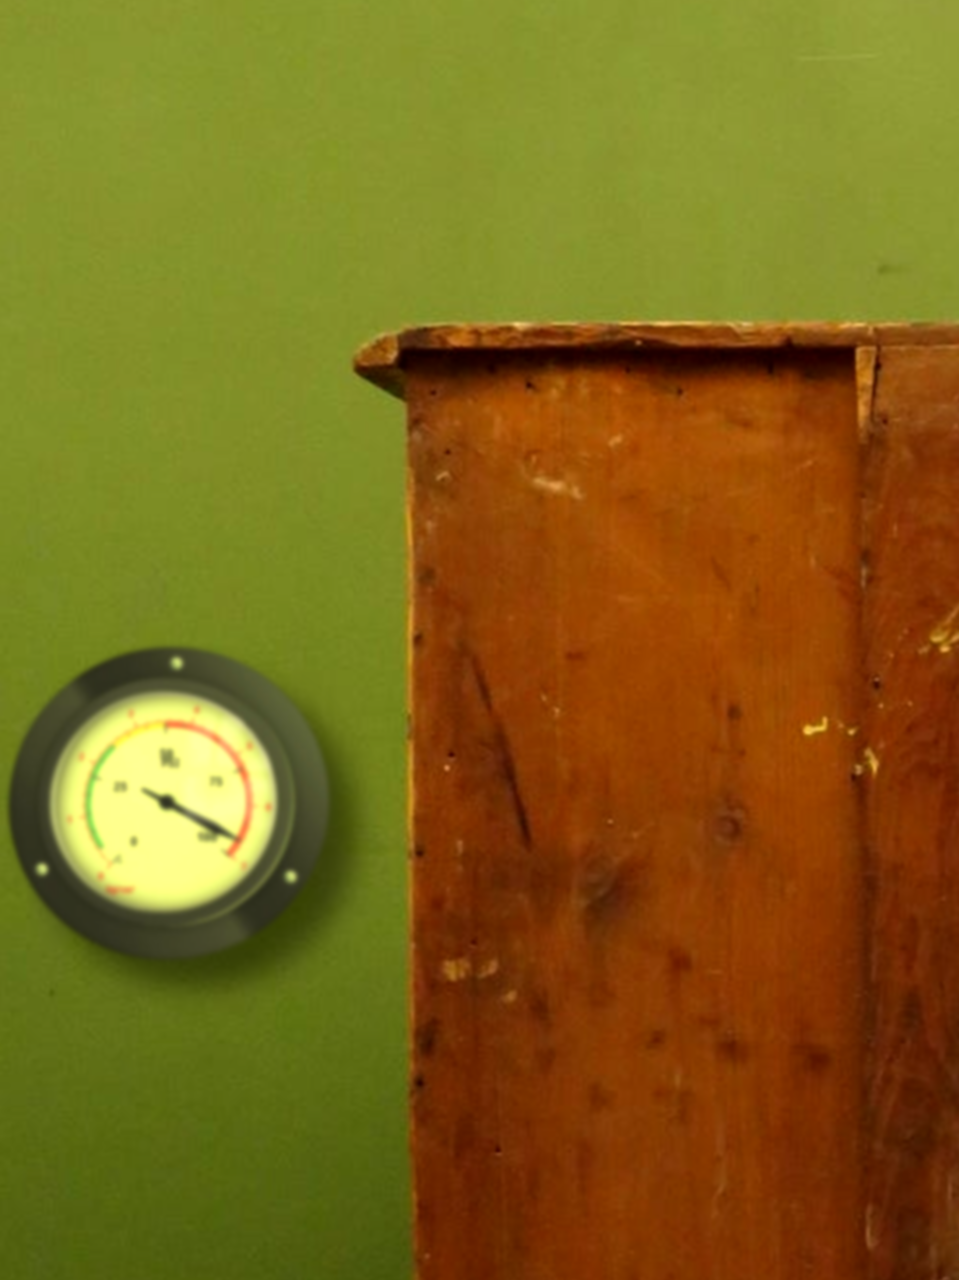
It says 95; psi
